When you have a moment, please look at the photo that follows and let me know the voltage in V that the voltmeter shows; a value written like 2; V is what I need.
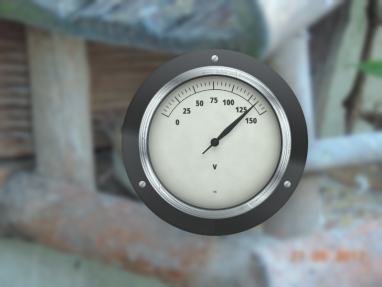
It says 135; V
